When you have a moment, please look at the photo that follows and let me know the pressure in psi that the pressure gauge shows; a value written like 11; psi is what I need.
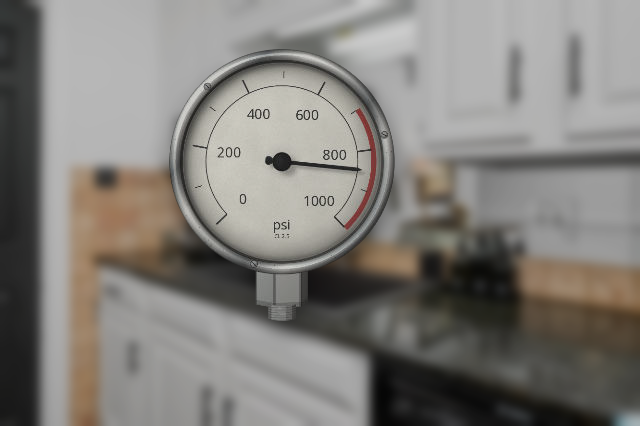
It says 850; psi
